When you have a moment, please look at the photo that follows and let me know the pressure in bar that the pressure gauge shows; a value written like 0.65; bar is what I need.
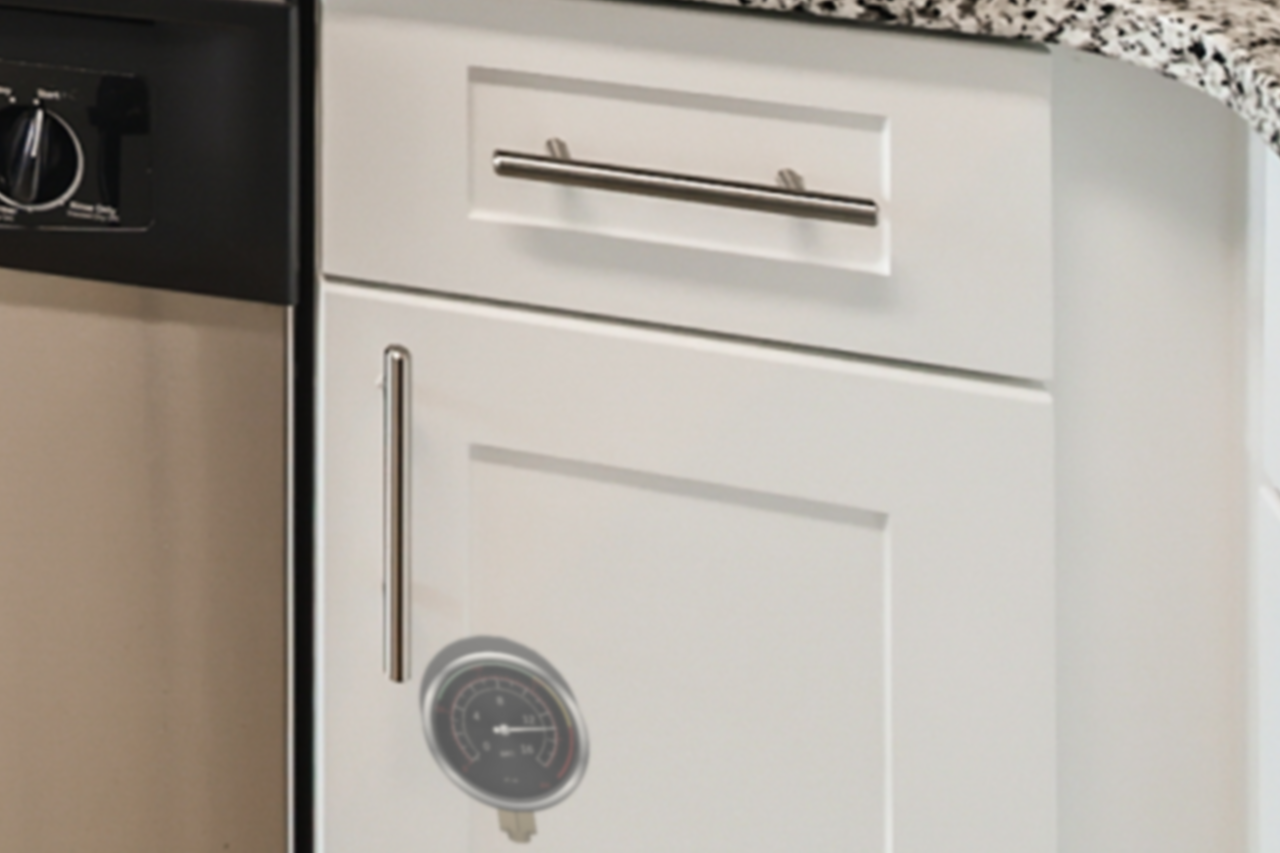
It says 13; bar
